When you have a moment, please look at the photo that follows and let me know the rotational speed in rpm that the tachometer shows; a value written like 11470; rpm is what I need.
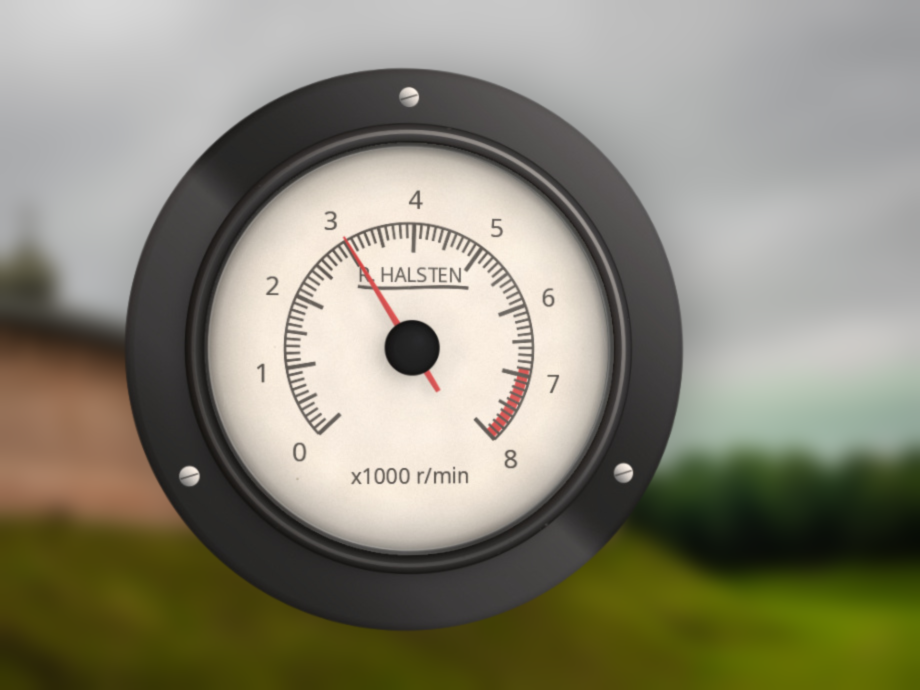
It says 3000; rpm
